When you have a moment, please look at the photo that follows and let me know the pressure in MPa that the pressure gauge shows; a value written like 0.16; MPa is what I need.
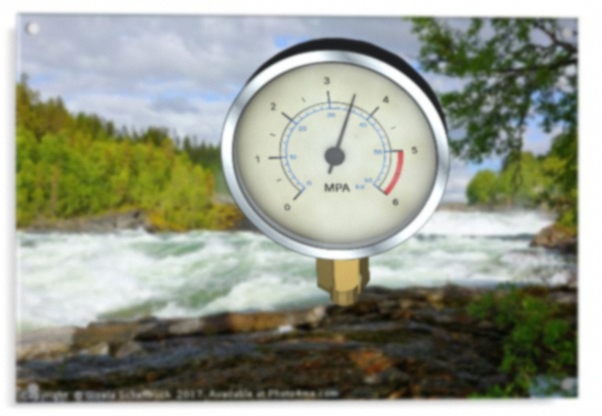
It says 3.5; MPa
